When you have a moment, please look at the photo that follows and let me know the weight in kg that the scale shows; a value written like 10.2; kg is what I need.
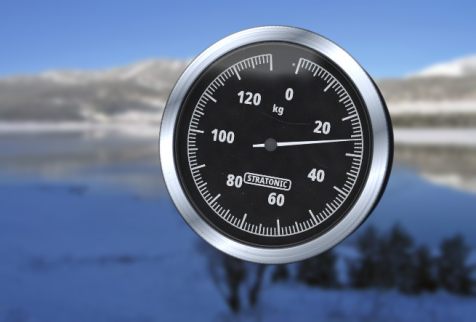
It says 26; kg
